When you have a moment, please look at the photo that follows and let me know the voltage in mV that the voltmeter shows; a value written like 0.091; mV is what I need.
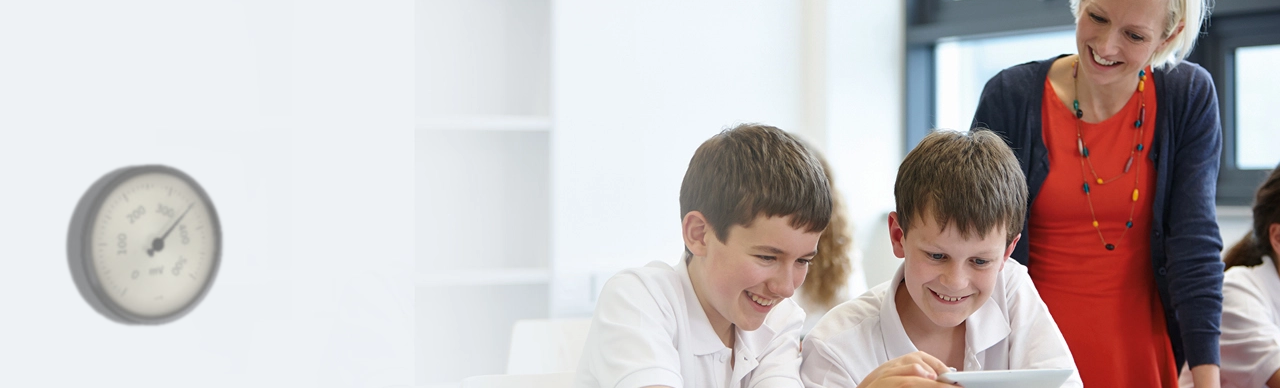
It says 350; mV
